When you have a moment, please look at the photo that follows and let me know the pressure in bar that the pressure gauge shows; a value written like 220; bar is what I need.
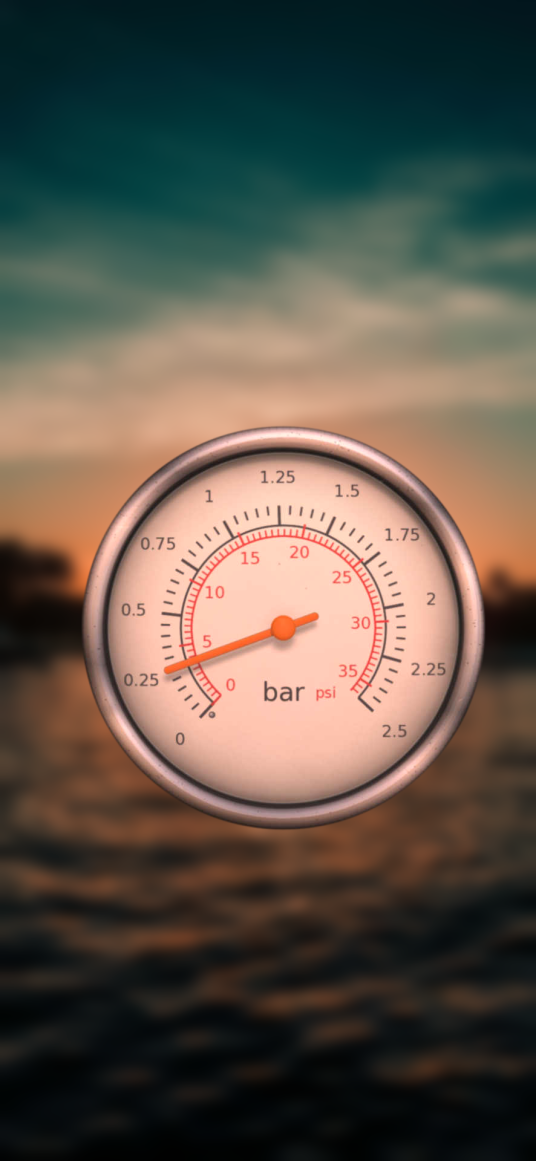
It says 0.25; bar
